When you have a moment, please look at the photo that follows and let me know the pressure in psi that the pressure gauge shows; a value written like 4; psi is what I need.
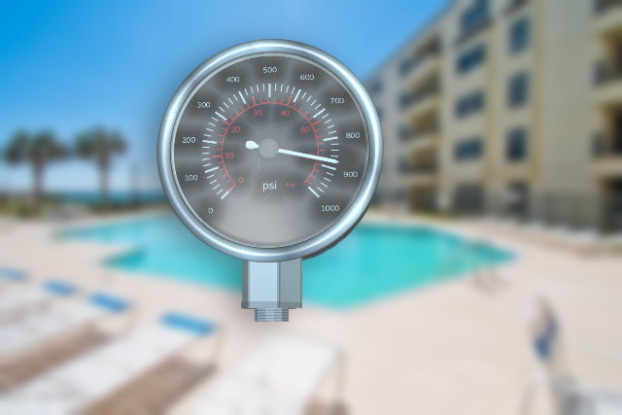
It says 880; psi
